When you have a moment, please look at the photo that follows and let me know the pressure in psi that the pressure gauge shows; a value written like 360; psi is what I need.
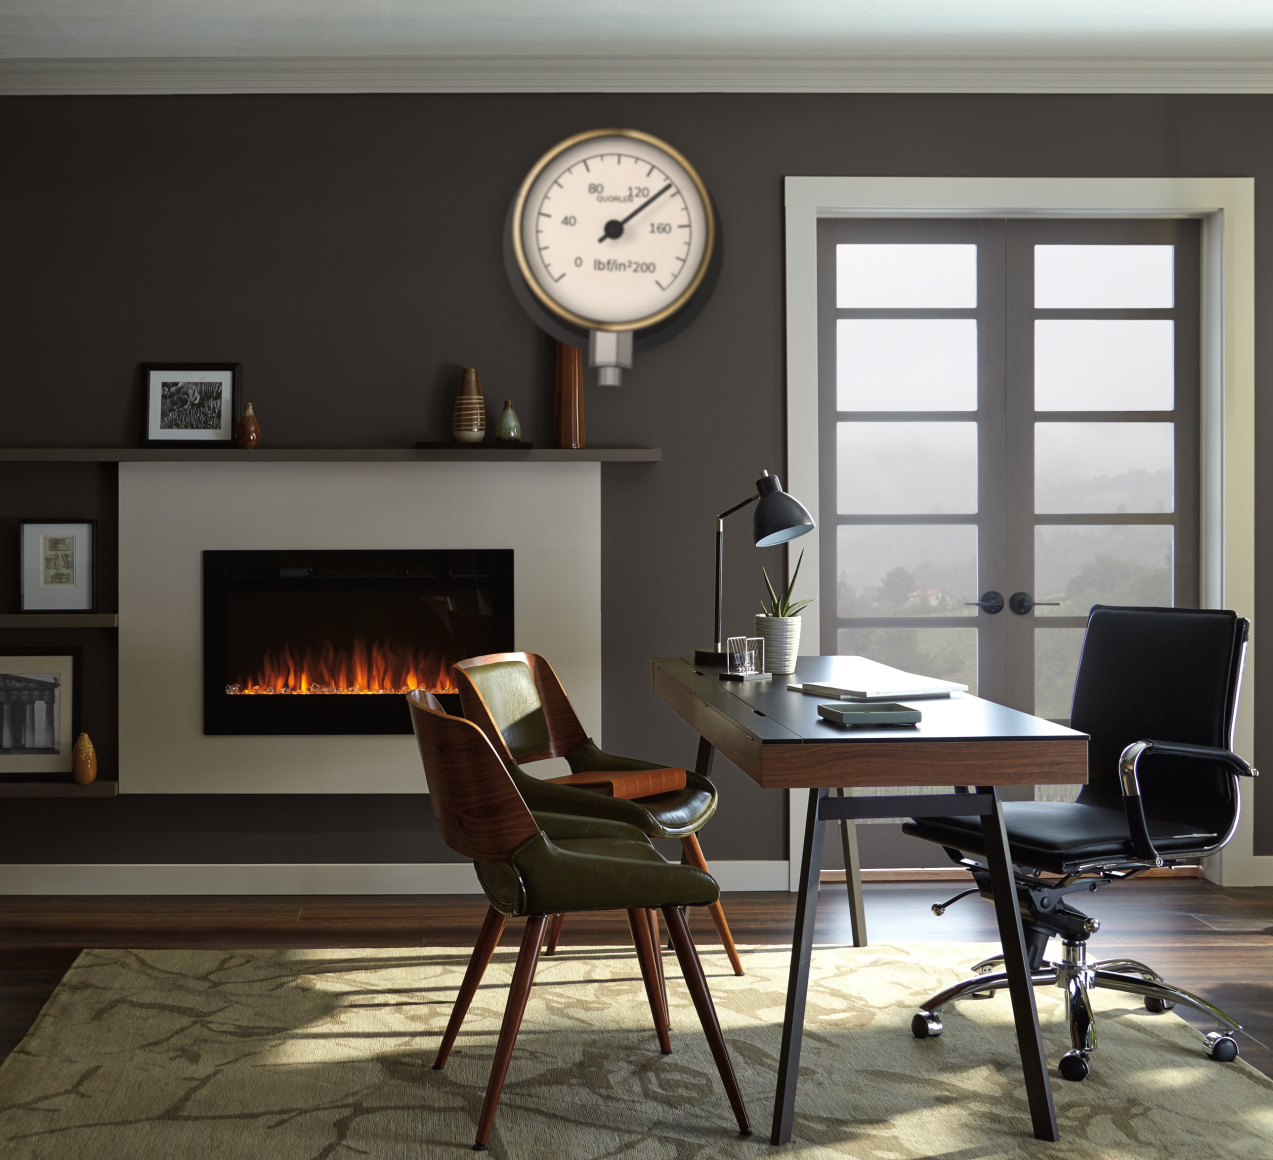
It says 135; psi
